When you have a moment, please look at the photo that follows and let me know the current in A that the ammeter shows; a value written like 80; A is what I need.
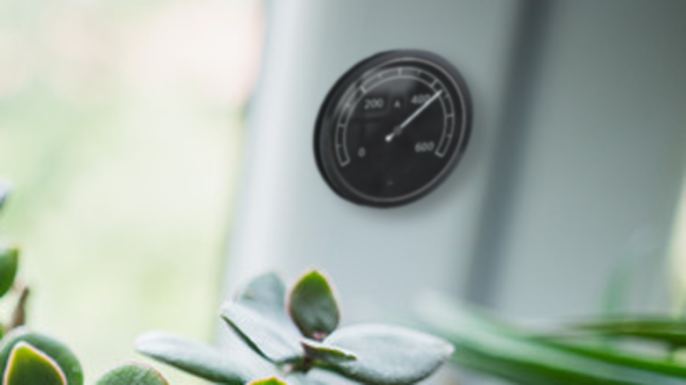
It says 425; A
